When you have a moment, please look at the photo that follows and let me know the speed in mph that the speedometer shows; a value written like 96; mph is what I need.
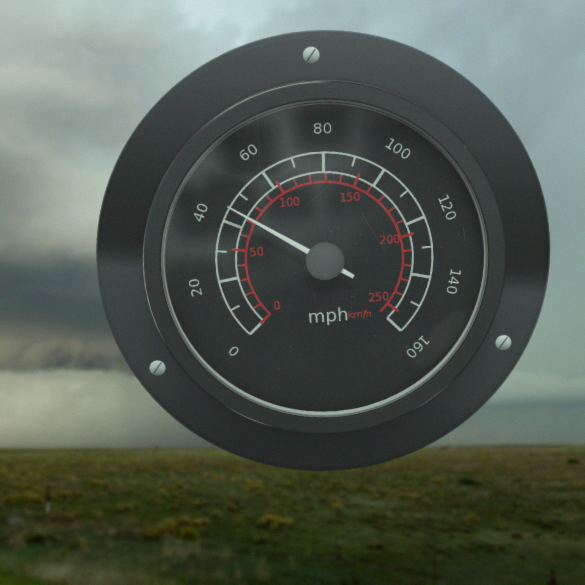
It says 45; mph
